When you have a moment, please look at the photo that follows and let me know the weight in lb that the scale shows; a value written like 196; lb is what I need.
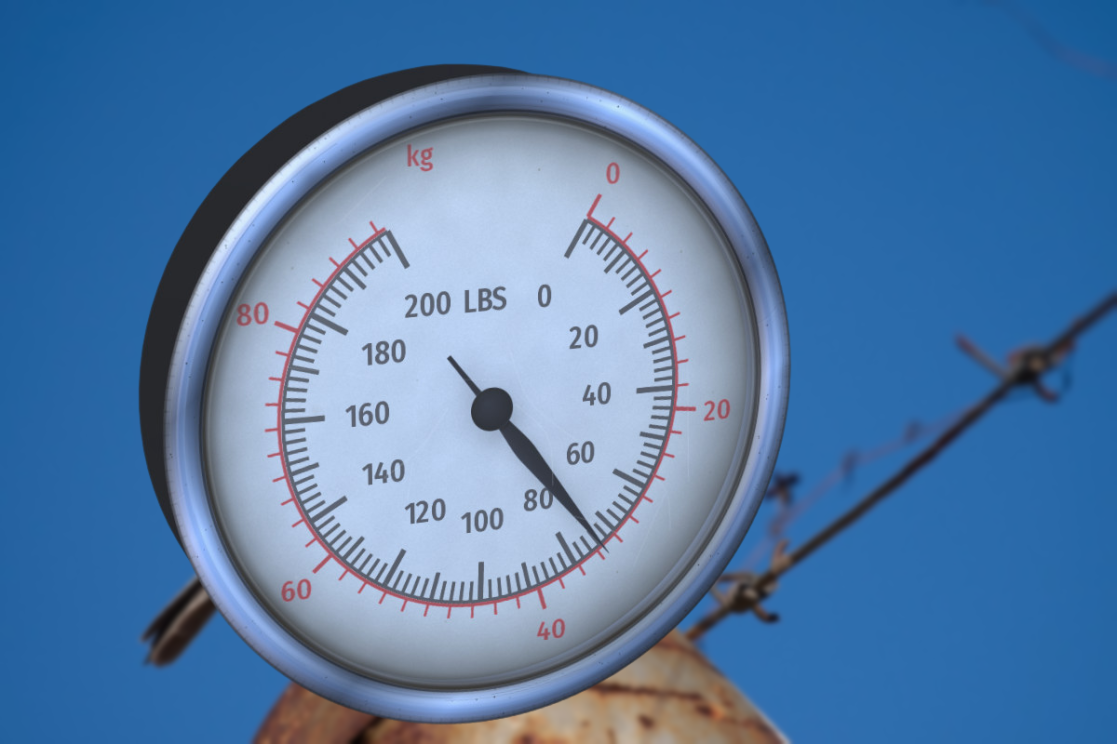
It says 74; lb
